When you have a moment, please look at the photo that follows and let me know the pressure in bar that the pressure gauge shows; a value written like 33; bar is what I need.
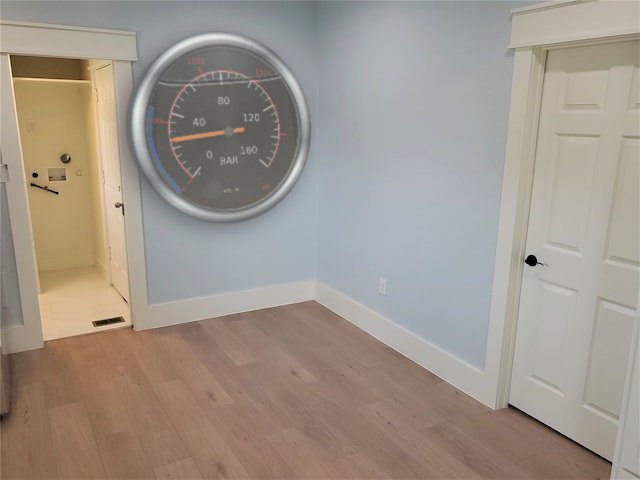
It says 25; bar
